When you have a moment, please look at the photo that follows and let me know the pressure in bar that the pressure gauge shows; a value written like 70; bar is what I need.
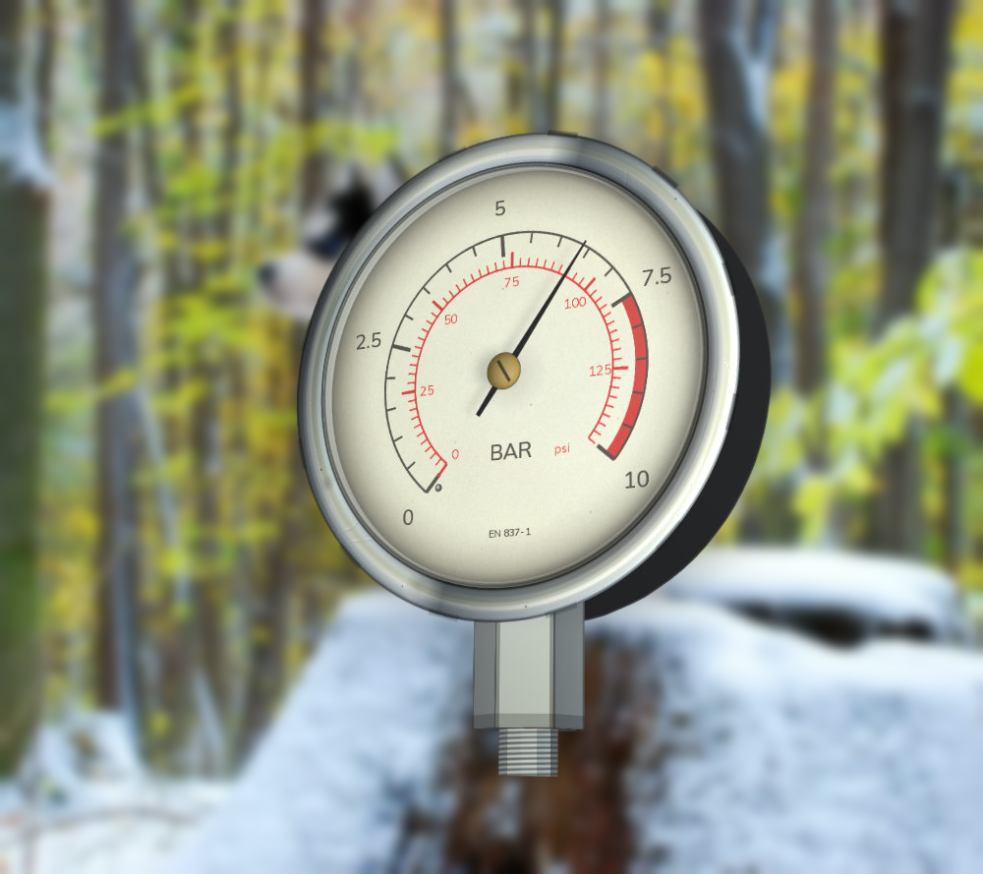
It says 6.5; bar
